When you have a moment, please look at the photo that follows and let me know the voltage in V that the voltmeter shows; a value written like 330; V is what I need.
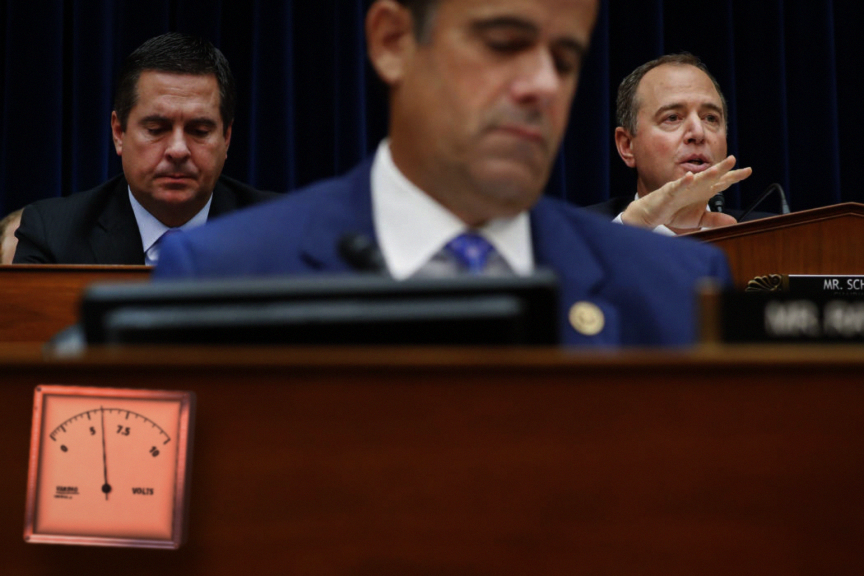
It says 6; V
